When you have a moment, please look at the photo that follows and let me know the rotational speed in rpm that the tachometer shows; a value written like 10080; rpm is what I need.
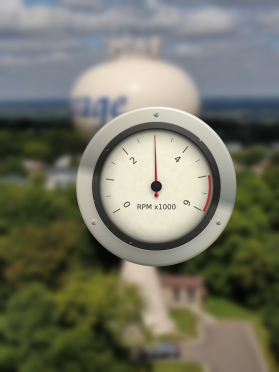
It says 3000; rpm
